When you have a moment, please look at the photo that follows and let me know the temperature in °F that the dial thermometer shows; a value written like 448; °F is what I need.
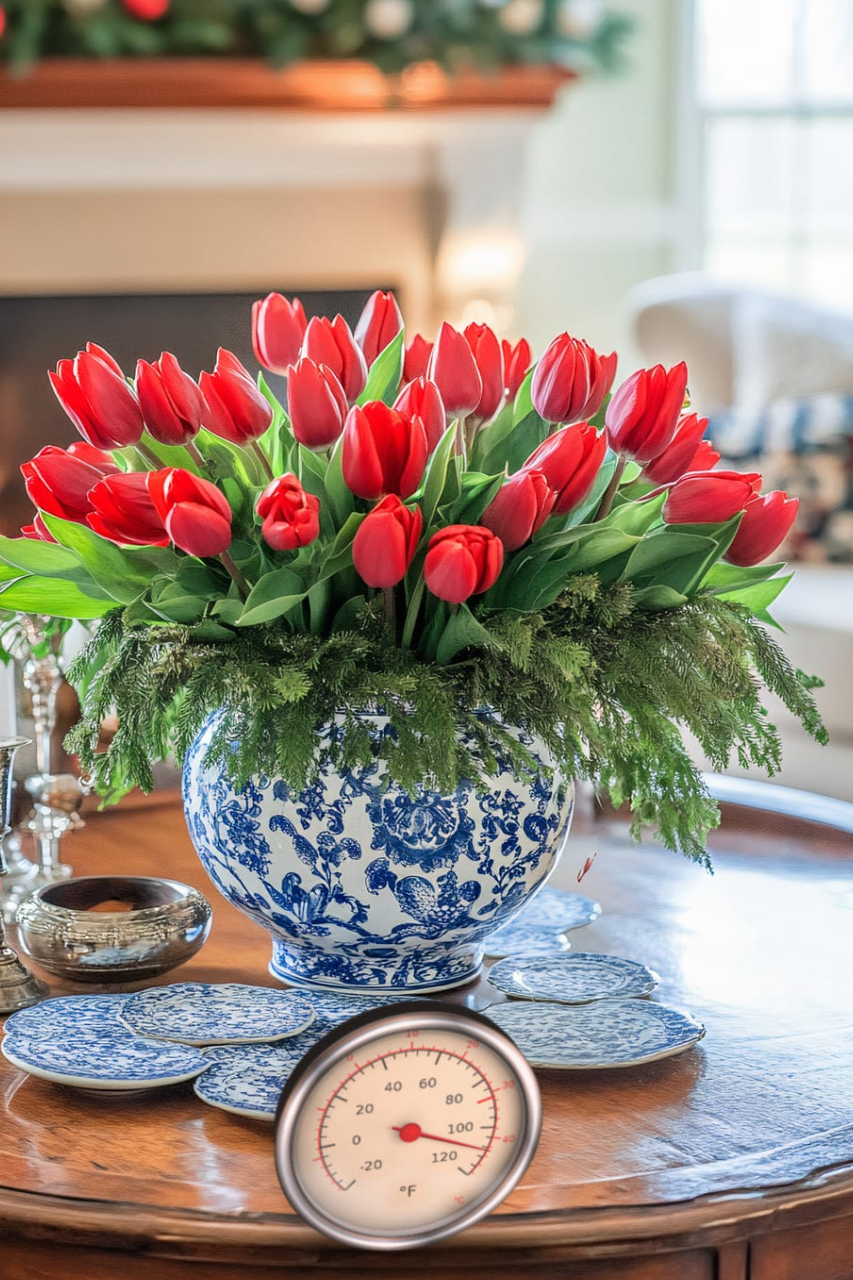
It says 108; °F
